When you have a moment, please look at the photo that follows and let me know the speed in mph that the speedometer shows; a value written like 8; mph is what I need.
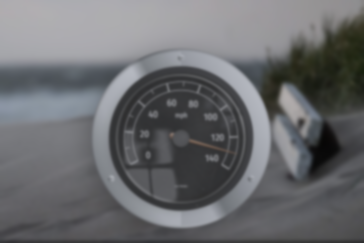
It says 130; mph
